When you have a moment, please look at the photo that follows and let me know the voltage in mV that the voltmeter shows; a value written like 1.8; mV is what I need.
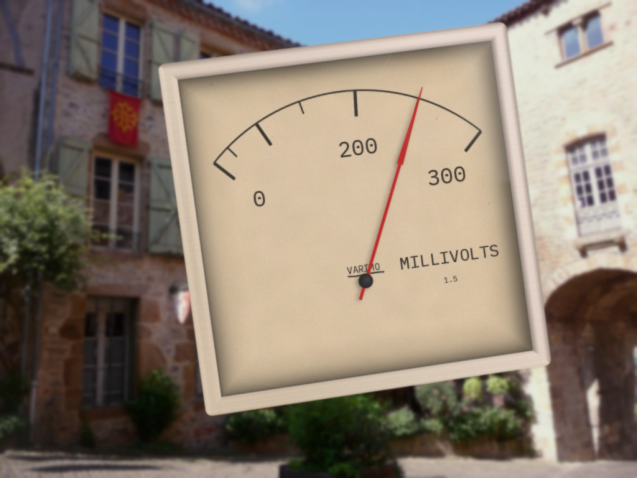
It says 250; mV
